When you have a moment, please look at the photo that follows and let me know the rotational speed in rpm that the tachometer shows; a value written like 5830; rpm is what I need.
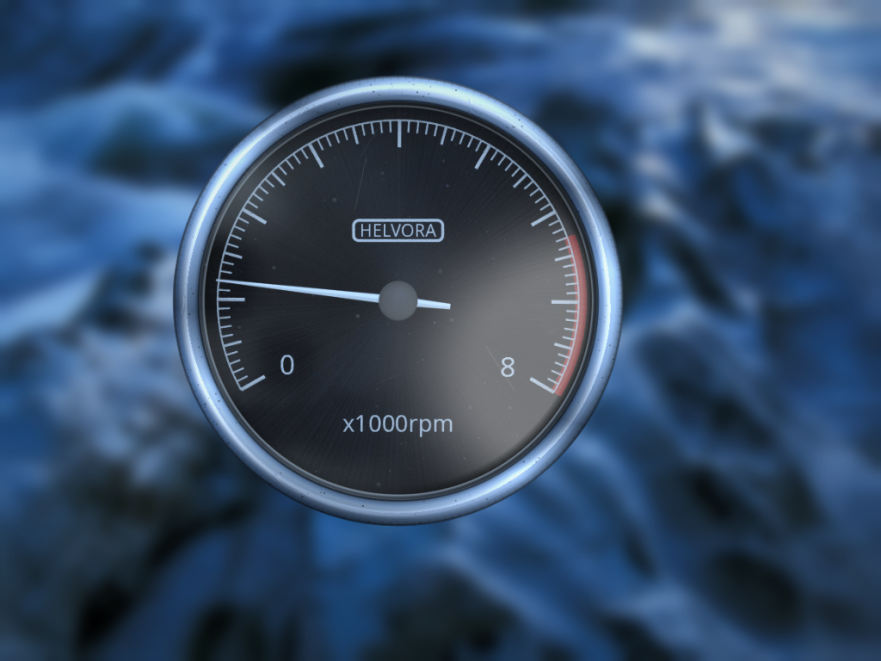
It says 1200; rpm
